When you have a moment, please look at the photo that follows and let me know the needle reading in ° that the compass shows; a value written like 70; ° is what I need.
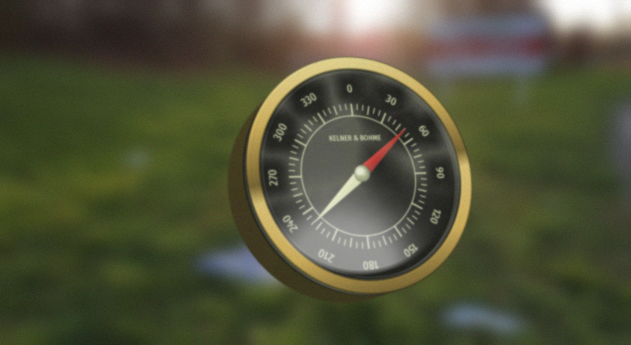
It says 50; °
